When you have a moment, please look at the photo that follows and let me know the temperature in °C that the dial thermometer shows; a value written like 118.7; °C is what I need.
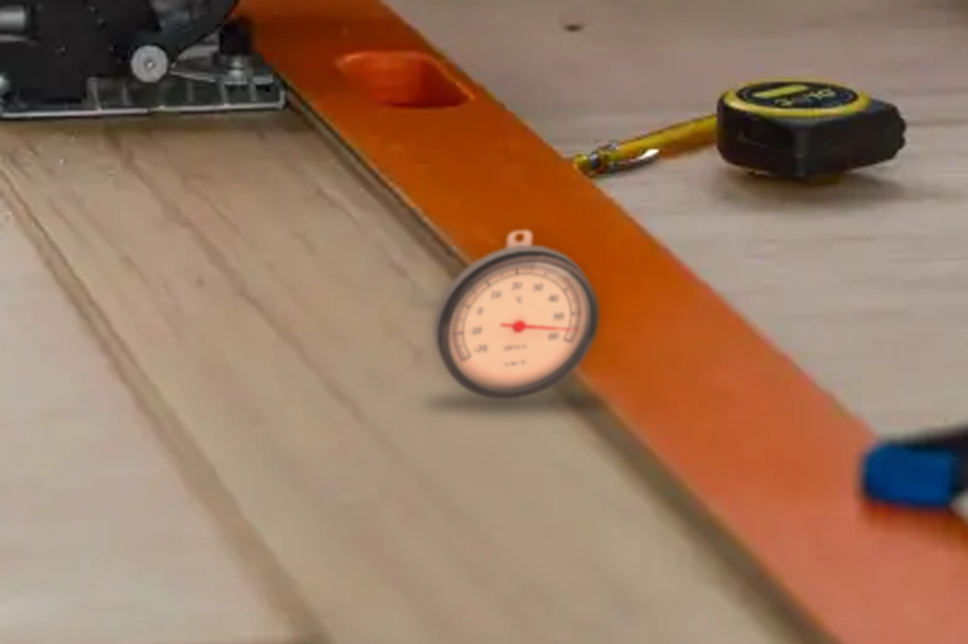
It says 55; °C
